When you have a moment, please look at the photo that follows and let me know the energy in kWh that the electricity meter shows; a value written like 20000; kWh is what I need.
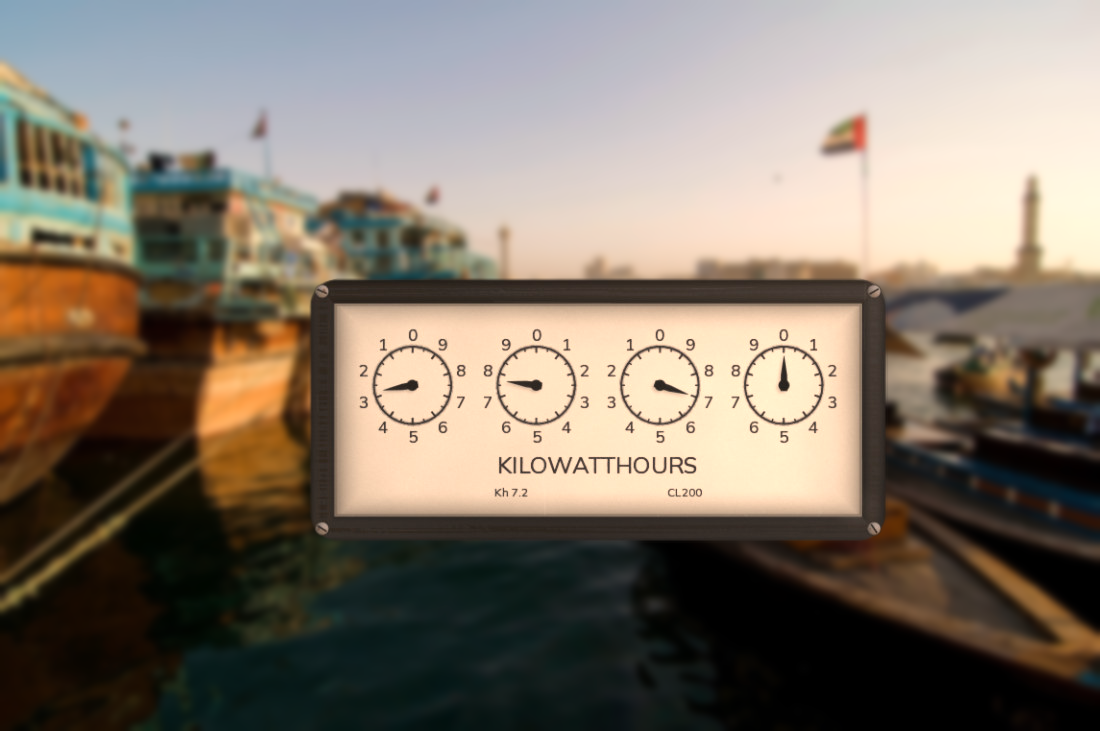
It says 2770; kWh
